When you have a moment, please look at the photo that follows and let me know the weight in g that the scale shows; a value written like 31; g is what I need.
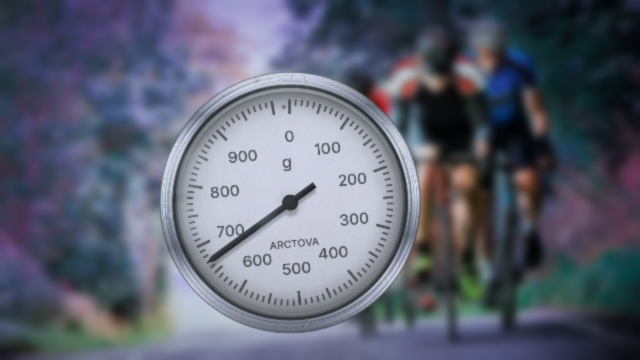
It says 670; g
